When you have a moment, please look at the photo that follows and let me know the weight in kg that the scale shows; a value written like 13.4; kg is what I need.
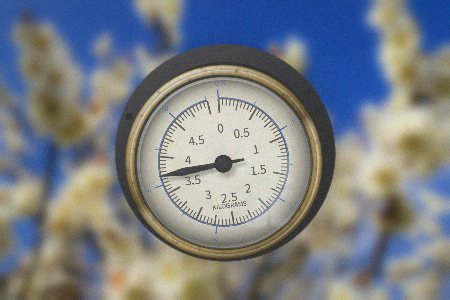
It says 3.75; kg
